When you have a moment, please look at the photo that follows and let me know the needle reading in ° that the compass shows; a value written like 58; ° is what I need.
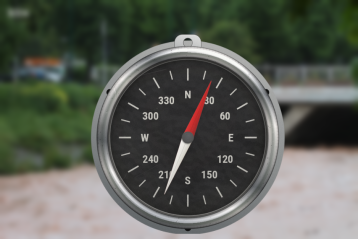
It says 22.5; °
